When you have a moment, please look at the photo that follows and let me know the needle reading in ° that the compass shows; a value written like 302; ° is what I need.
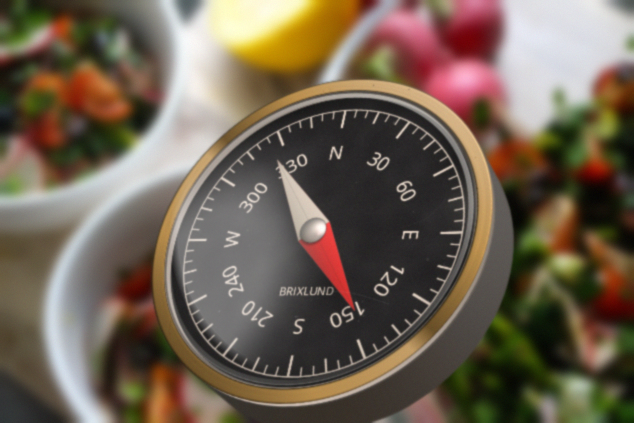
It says 145; °
